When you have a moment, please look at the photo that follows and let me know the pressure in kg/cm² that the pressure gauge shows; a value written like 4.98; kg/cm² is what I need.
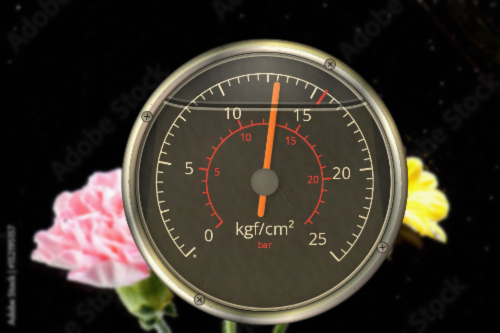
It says 13; kg/cm²
